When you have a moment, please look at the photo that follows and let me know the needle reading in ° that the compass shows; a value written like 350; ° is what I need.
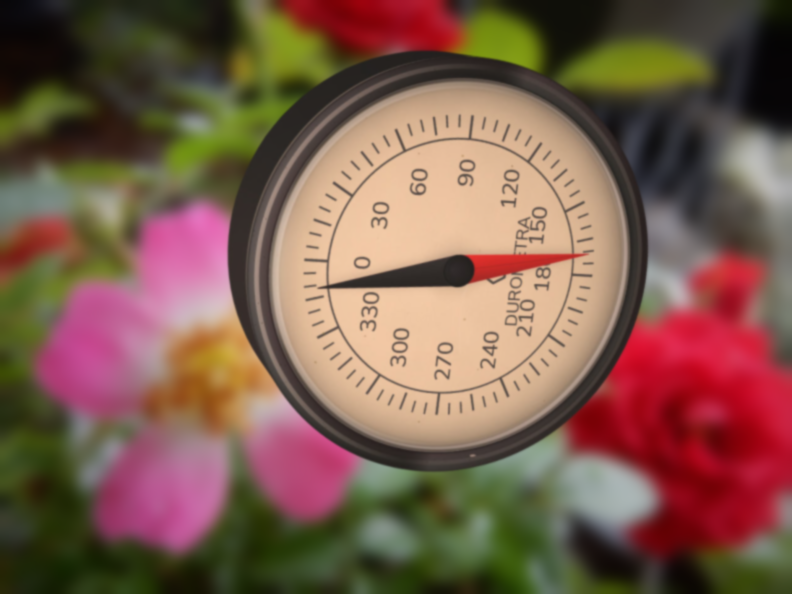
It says 170; °
